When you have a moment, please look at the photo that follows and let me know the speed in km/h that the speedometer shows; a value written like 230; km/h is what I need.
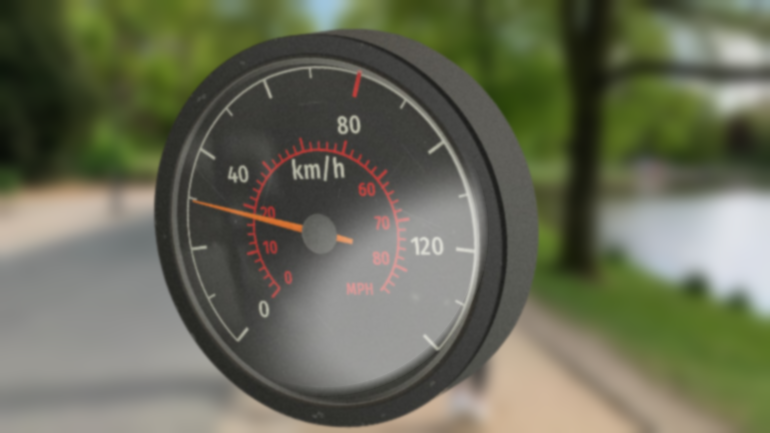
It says 30; km/h
